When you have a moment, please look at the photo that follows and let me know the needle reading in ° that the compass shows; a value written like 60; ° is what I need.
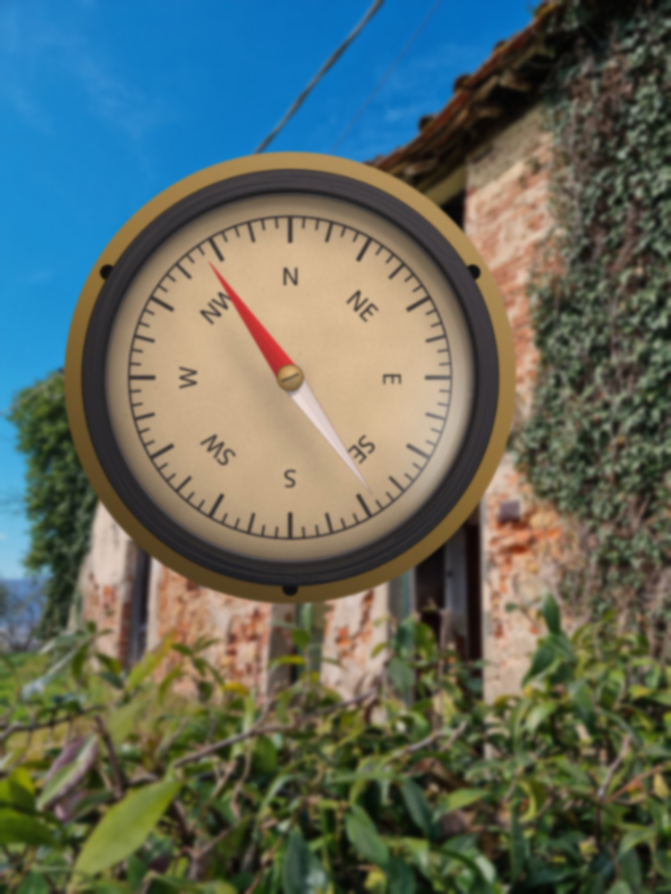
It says 325; °
